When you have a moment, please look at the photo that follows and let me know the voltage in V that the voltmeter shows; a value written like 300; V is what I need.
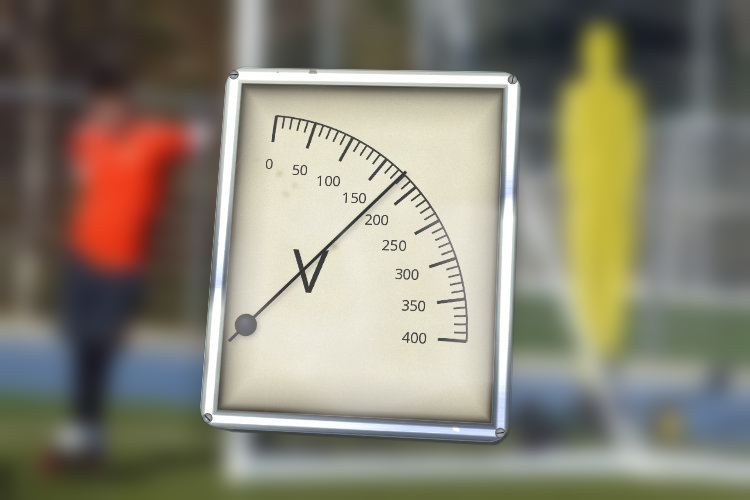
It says 180; V
